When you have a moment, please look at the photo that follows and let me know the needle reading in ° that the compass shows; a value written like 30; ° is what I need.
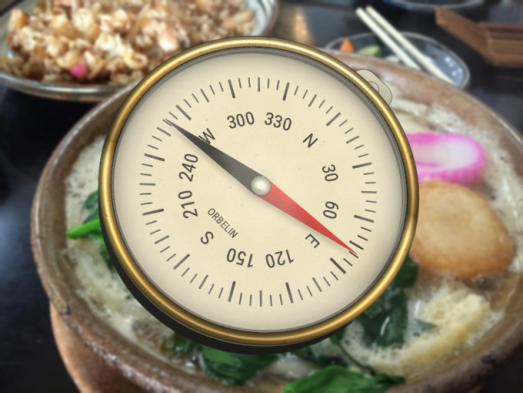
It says 80; °
